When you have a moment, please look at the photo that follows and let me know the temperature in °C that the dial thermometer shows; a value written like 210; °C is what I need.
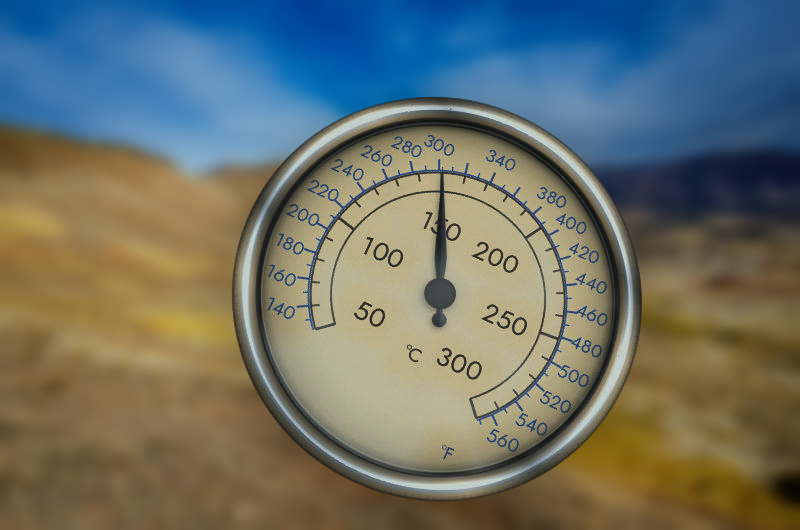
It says 150; °C
